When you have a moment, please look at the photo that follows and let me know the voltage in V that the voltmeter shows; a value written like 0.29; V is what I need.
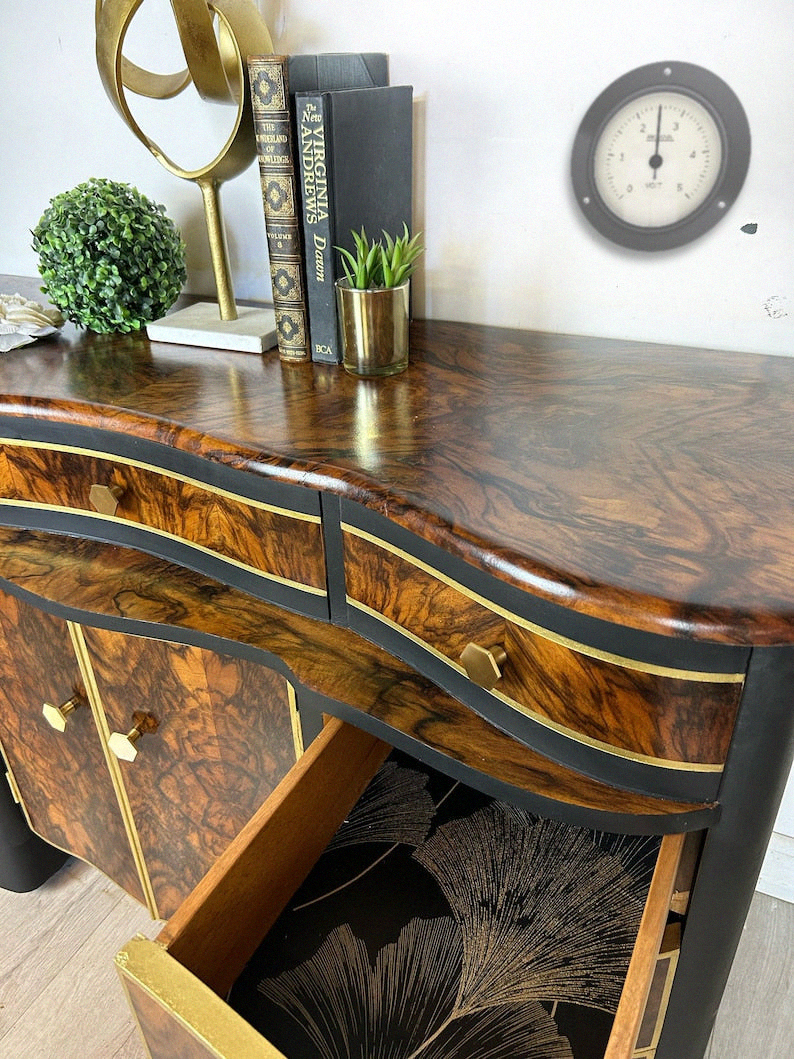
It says 2.5; V
